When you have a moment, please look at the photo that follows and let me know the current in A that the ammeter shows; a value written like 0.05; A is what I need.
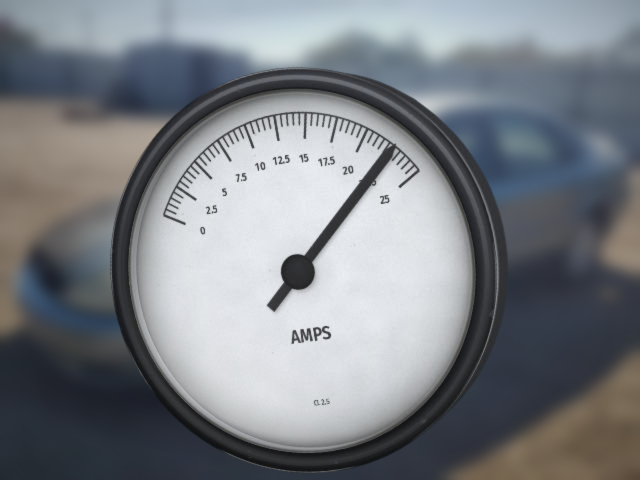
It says 22.5; A
